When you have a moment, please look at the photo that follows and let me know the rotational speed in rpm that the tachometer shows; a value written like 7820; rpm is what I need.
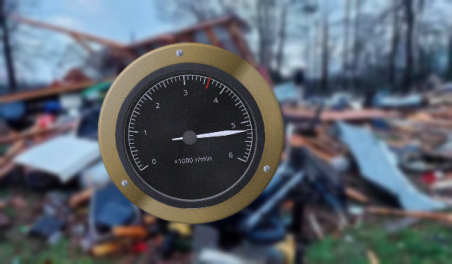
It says 5200; rpm
